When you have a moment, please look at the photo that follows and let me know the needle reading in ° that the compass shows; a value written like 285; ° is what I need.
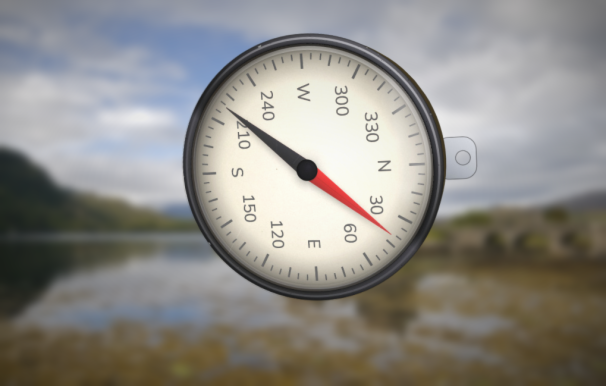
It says 40; °
